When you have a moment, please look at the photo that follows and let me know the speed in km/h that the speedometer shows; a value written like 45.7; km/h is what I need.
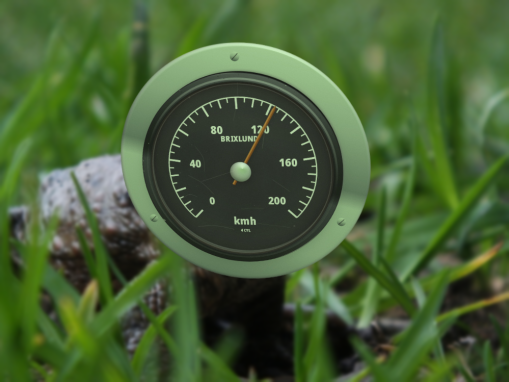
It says 122.5; km/h
